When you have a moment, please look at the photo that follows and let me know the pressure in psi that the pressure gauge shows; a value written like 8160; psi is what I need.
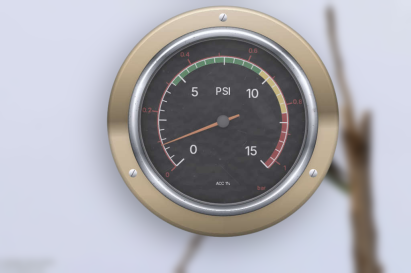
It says 1.25; psi
